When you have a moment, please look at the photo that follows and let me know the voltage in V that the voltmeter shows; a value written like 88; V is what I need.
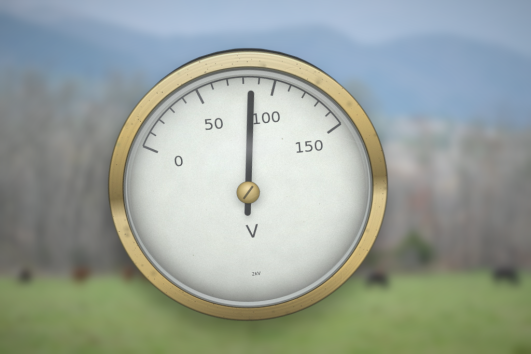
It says 85; V
